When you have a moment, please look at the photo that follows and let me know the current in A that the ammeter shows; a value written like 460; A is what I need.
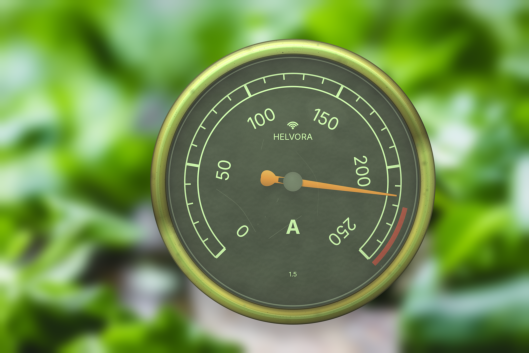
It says 215; A
